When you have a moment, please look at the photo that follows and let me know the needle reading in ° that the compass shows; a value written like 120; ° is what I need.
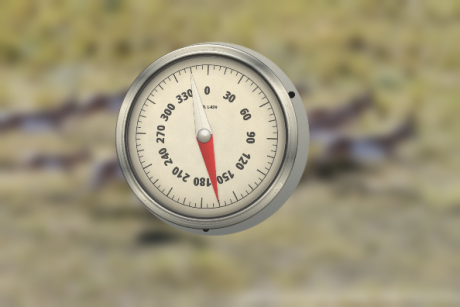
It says 165; °
